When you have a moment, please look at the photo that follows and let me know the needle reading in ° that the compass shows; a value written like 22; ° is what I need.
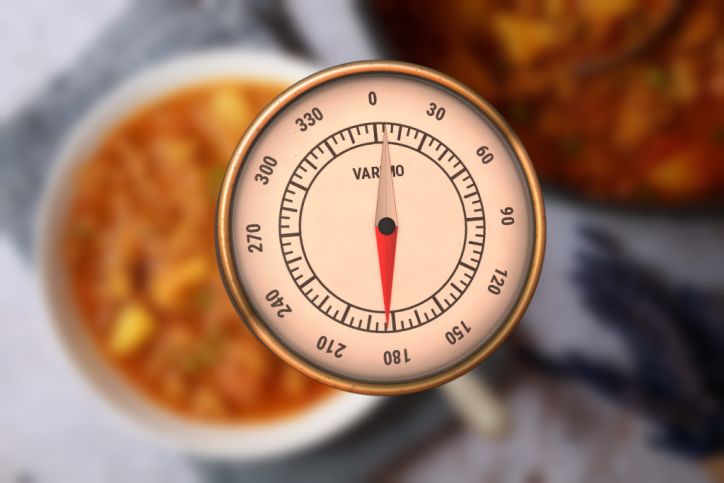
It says 185; °
